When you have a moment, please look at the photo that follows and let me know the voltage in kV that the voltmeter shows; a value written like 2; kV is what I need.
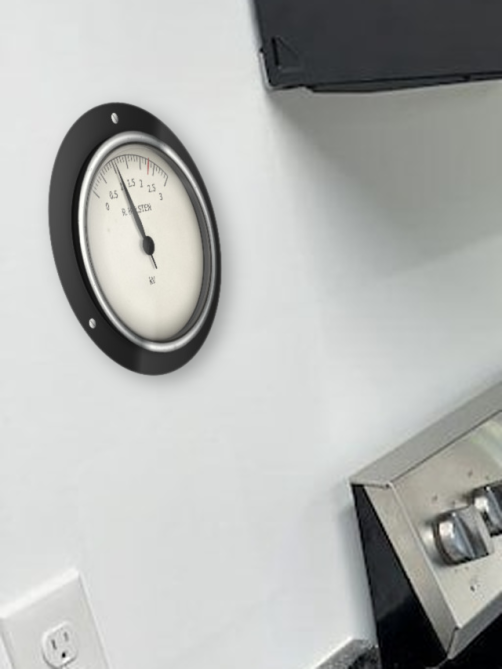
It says 1; kV
